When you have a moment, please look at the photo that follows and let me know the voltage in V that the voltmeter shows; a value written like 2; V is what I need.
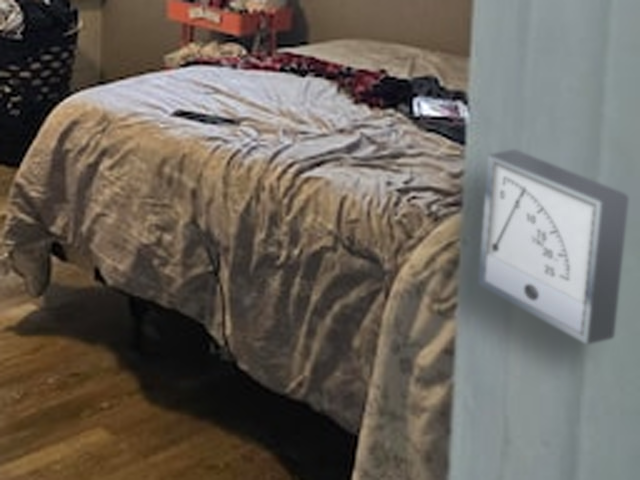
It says 5; V
